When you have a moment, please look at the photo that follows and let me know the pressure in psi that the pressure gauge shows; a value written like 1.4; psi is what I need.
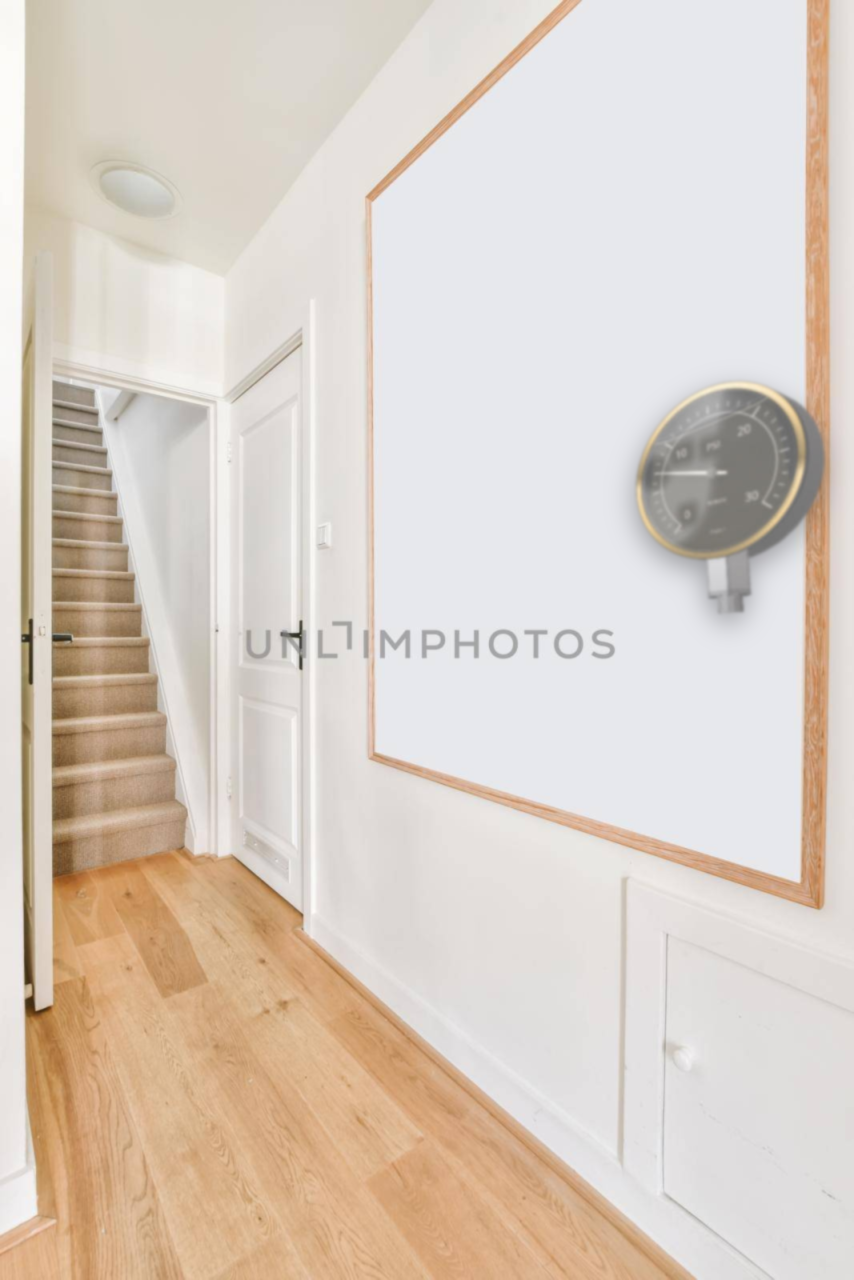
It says 7; psi
